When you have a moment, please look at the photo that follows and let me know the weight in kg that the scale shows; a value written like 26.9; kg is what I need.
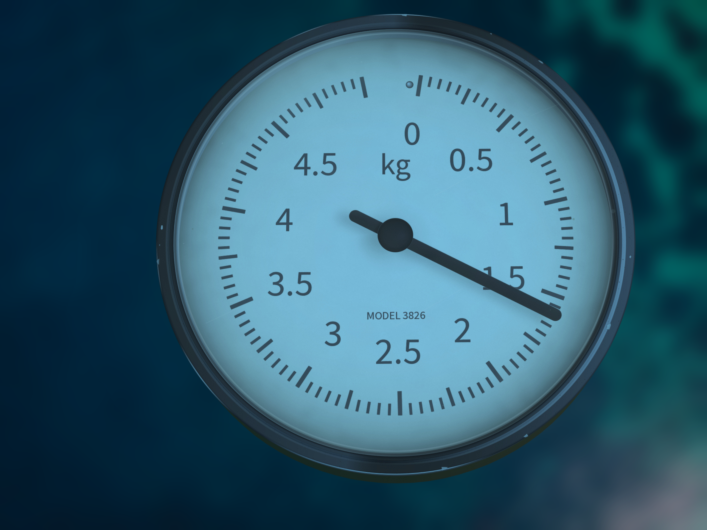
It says 1.6; kg
